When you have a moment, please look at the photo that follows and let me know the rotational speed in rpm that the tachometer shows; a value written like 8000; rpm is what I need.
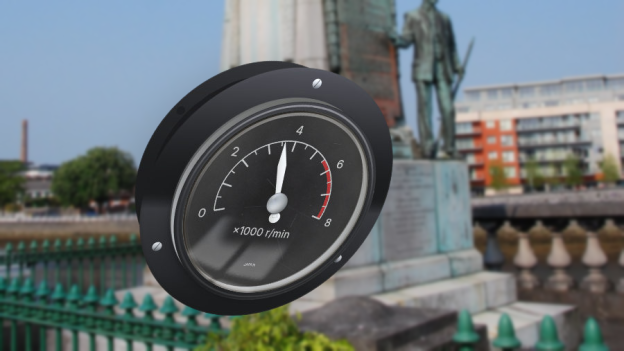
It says 3500; rpm
